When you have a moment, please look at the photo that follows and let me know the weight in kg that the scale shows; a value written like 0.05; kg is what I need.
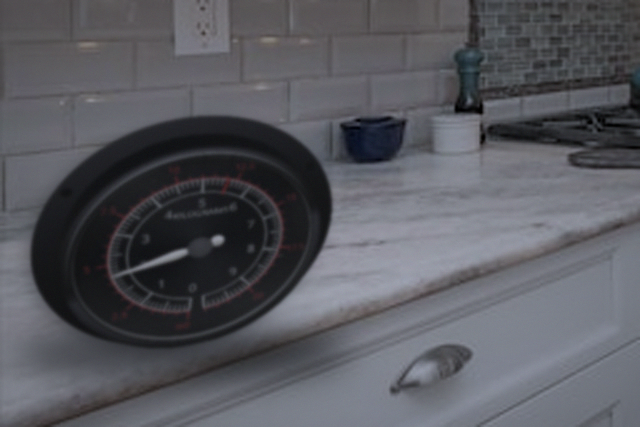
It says 2; kg
